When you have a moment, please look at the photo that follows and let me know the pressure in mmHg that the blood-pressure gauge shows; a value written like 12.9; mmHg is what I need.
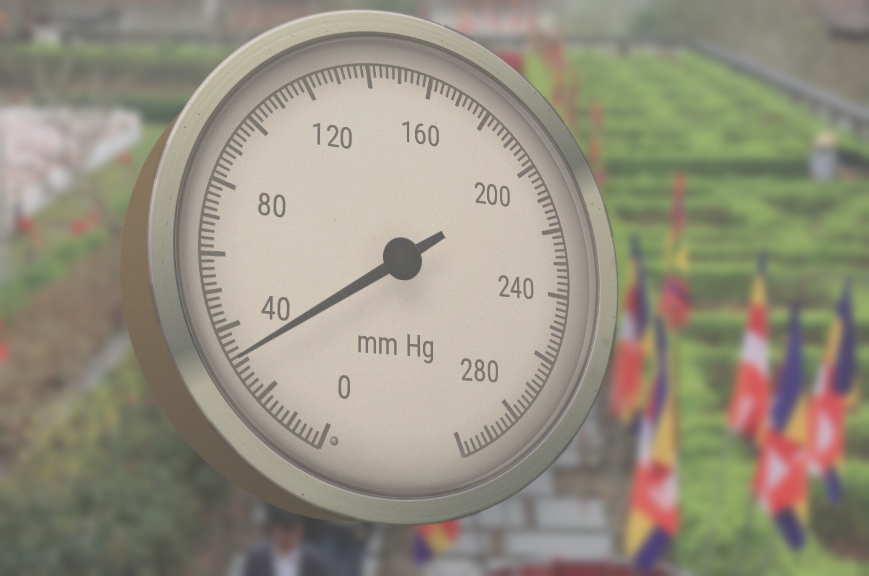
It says 32; mmHg
